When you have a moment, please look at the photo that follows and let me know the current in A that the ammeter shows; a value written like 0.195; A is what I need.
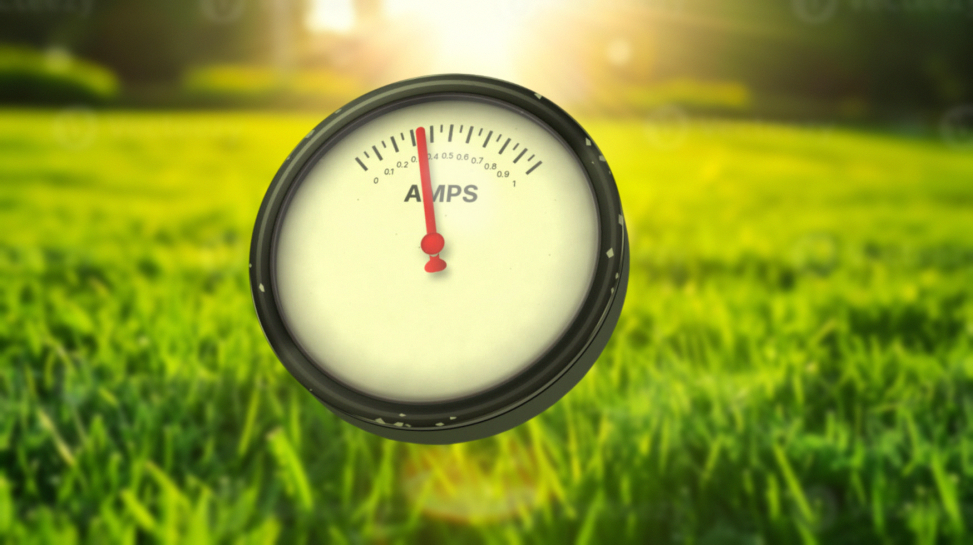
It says 0.35; A
